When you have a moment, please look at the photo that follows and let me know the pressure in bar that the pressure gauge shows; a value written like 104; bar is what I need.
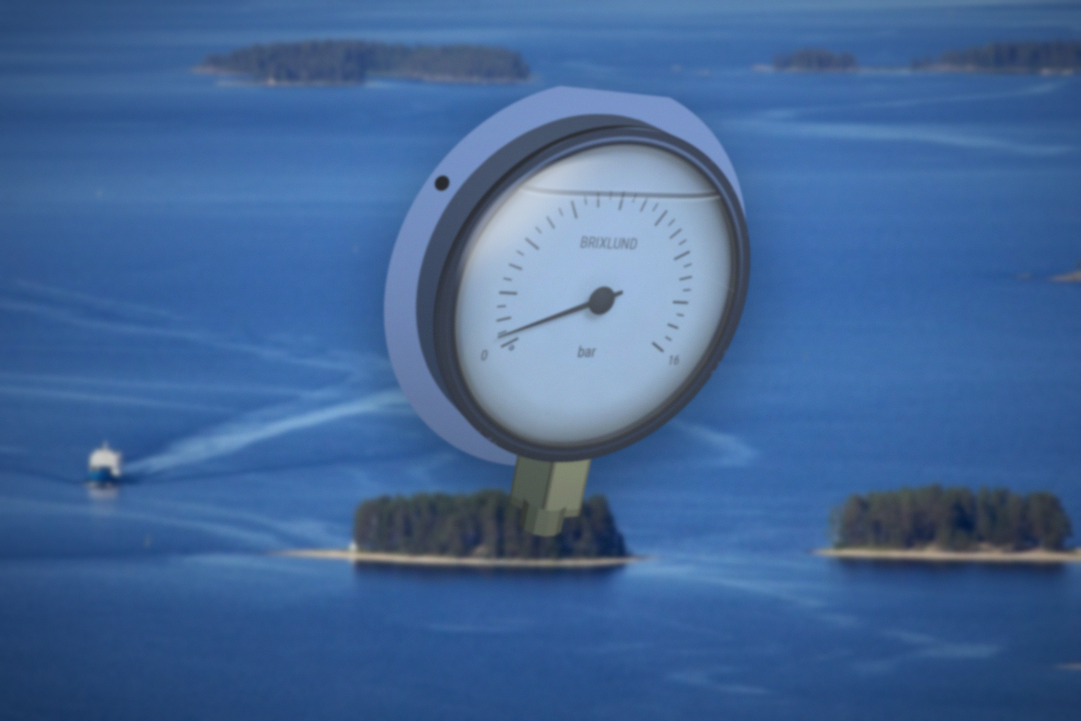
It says 0.5; bar
